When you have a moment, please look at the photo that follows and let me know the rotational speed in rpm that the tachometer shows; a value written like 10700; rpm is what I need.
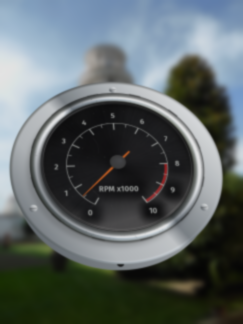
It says 500; rpm
